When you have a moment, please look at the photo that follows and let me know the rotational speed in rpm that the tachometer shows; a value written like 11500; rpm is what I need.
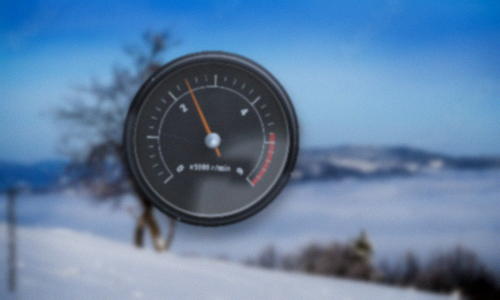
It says 2400; rpm
